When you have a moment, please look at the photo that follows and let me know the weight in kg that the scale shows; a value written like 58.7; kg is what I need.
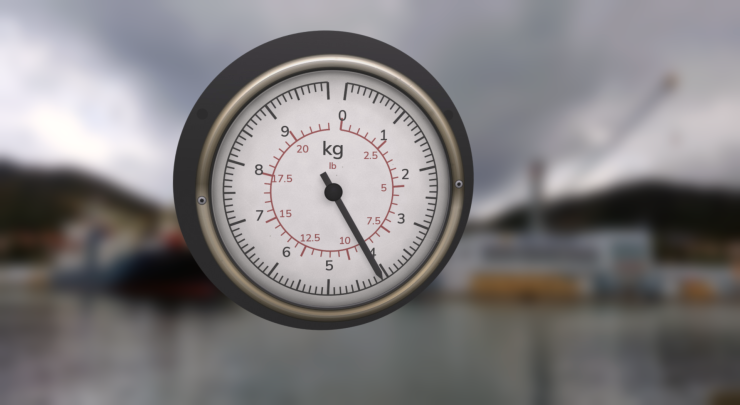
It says 4.1; kg
